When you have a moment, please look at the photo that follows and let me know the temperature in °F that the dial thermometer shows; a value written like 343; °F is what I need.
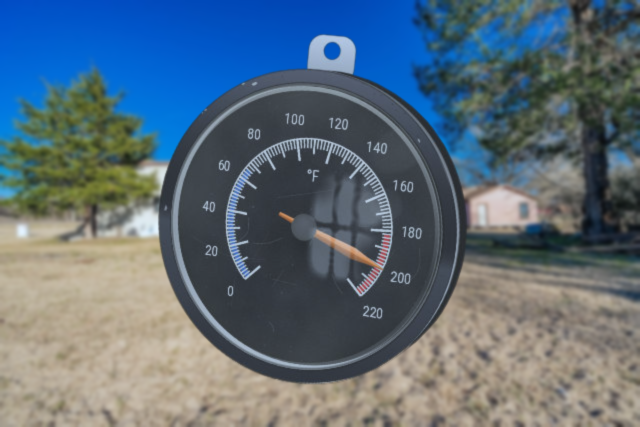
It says 200; °F
